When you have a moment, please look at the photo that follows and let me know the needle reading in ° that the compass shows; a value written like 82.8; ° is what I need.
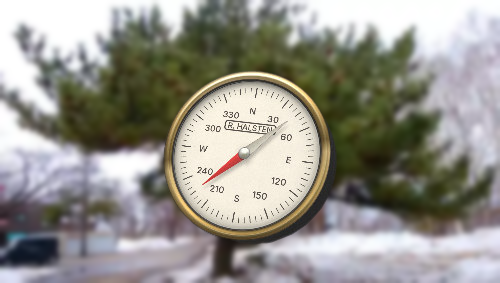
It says 225; °
